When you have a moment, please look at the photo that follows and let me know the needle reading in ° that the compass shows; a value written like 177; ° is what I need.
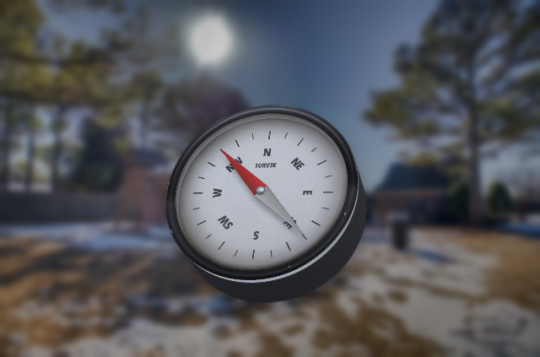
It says 315; °
